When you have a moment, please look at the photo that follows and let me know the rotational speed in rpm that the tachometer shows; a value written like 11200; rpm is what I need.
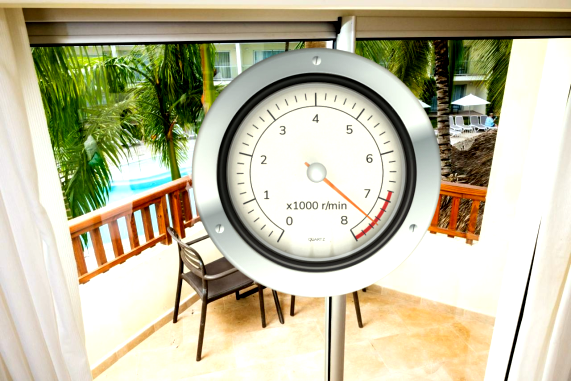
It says 7500; rpm
